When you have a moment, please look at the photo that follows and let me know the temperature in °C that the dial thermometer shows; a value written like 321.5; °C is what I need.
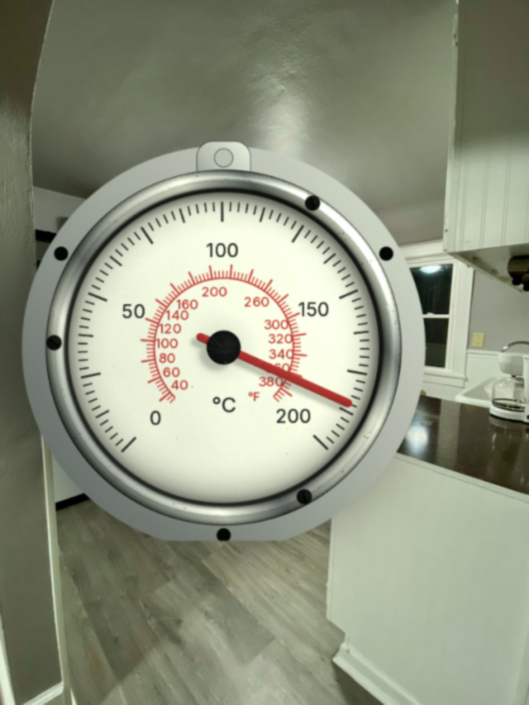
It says 185; °C
